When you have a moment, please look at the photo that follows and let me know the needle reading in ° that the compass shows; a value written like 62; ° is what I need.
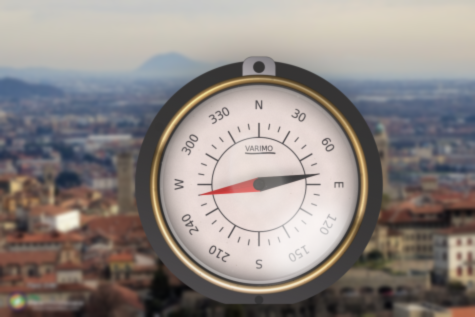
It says 260; °
